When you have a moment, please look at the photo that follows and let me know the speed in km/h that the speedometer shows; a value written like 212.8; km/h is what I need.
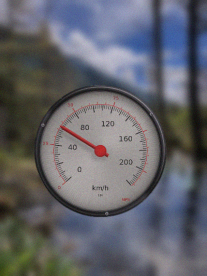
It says 60; km/h
